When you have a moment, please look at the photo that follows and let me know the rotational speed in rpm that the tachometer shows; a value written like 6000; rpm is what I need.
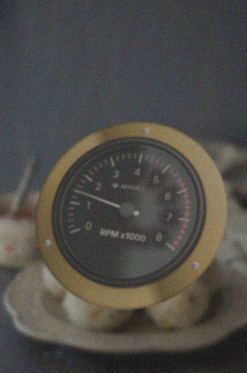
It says 1400; rpm
